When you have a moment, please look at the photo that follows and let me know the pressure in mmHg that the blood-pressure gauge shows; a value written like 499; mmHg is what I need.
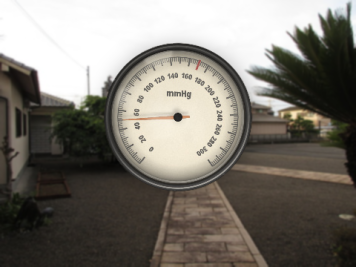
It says 50; mmHg
